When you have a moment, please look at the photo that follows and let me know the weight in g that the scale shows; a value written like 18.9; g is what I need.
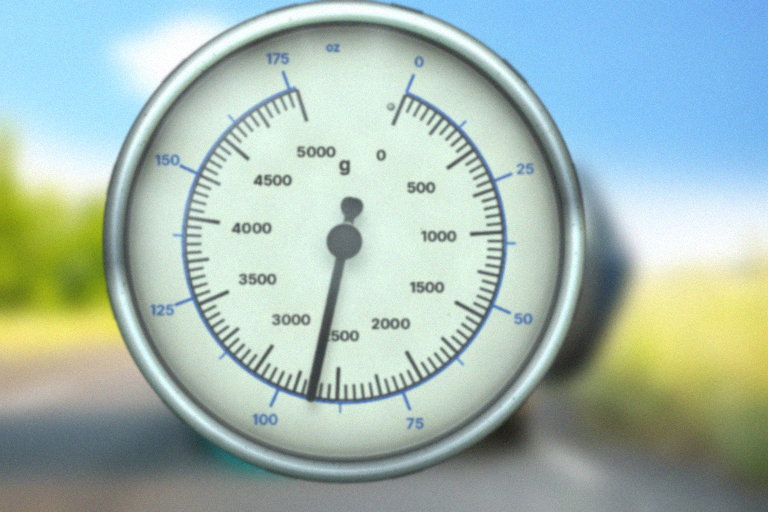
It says 2650; g
